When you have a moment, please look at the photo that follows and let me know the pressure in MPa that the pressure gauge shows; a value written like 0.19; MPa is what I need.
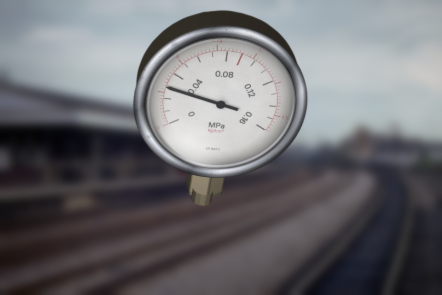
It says 0.03; MPa
